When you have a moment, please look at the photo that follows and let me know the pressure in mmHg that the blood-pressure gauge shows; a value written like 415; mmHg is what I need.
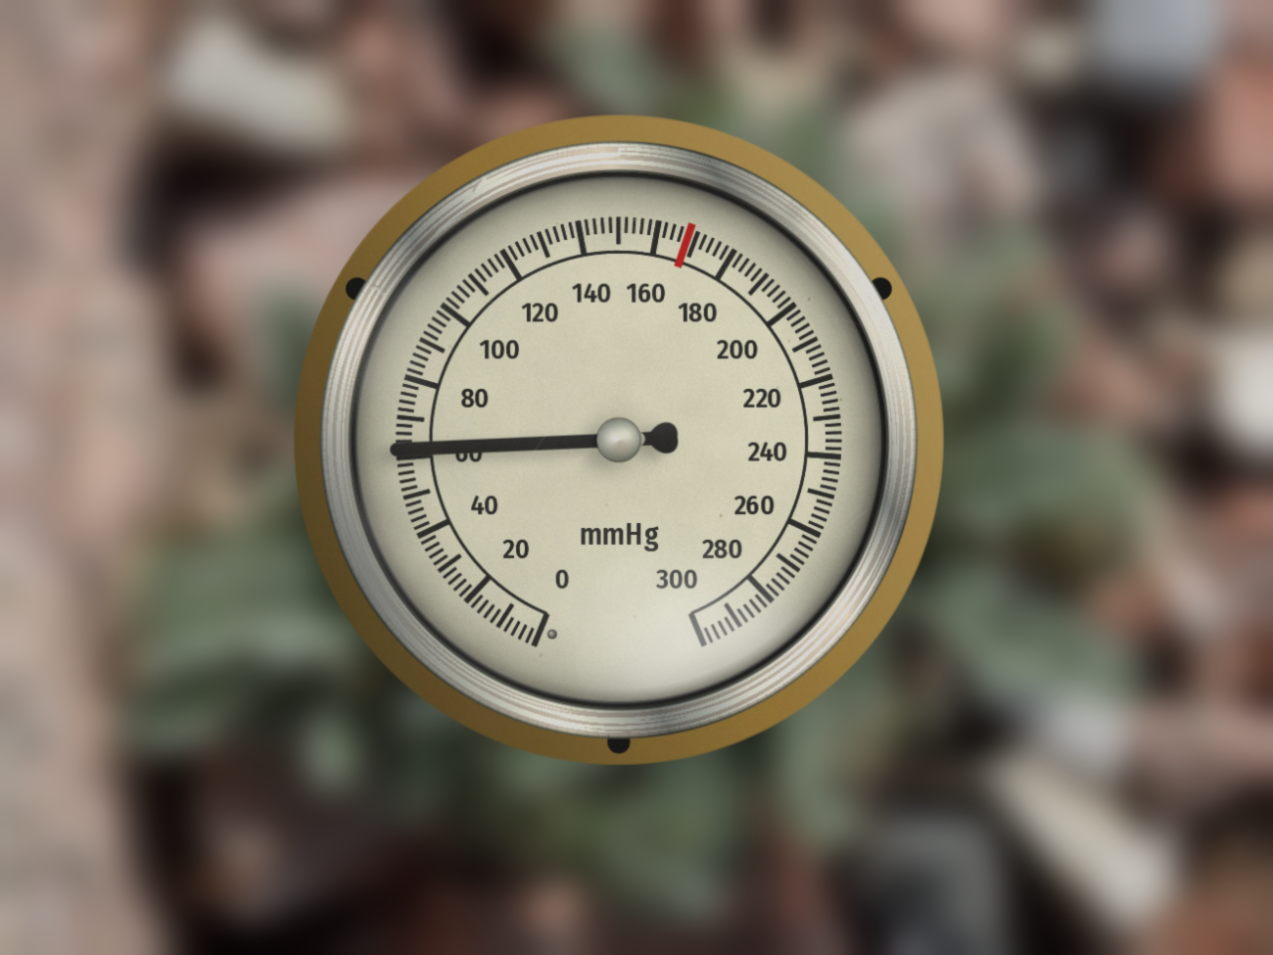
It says 62; mmHg
